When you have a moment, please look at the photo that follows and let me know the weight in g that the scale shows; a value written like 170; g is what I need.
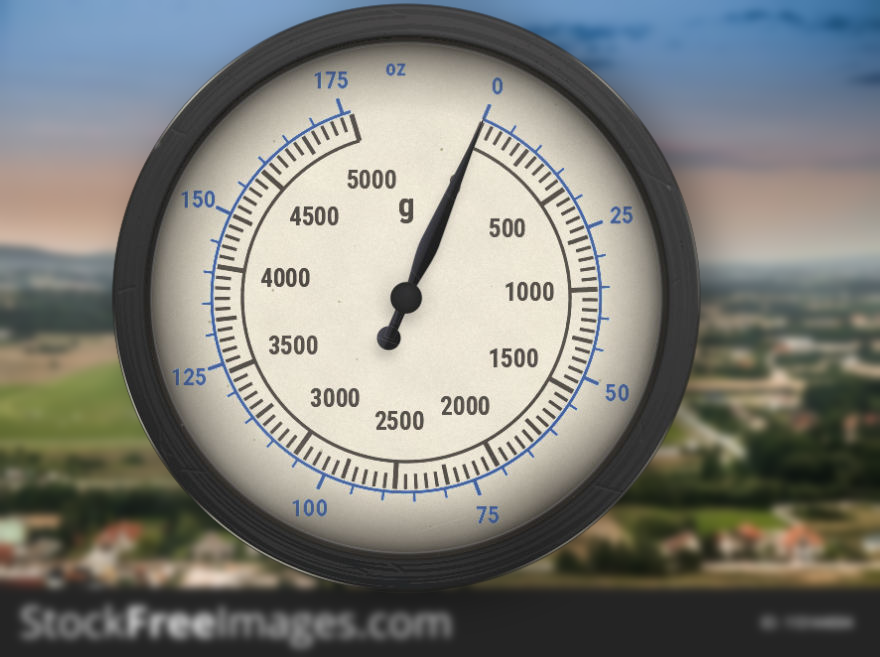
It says 0; g
